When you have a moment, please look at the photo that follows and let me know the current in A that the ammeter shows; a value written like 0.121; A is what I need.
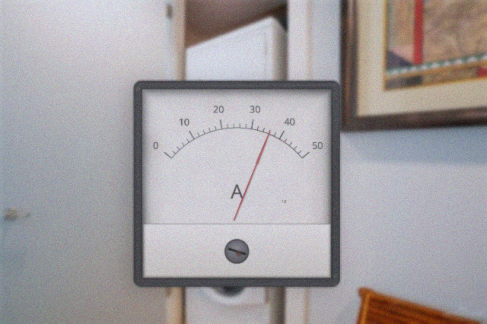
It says 36; A
